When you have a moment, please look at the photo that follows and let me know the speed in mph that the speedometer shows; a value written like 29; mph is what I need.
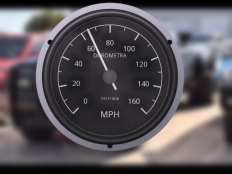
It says 65; mph
